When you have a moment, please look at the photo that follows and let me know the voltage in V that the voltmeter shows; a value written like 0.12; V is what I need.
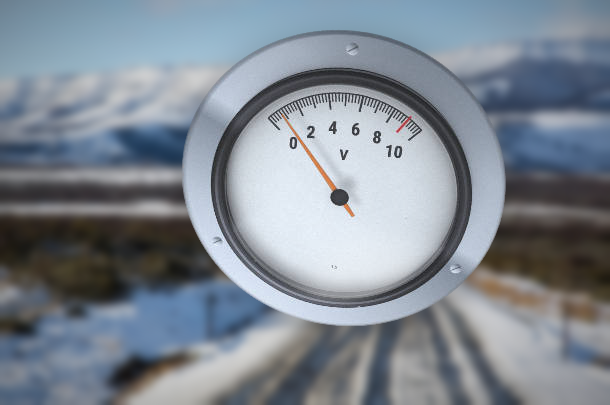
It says 1; V
